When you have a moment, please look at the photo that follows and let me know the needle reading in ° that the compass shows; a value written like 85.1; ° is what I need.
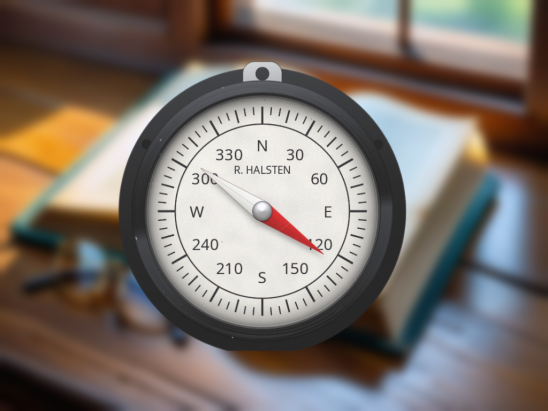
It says 125; °
